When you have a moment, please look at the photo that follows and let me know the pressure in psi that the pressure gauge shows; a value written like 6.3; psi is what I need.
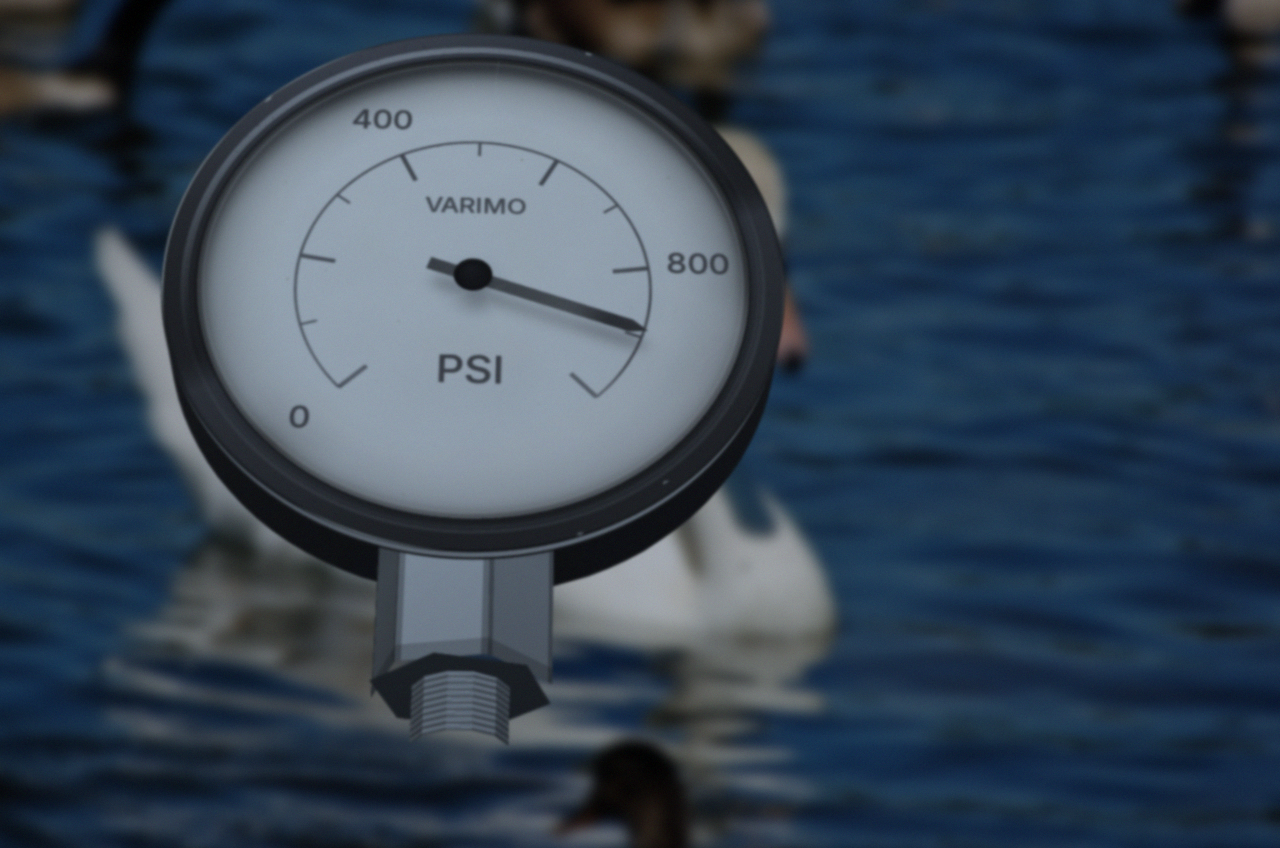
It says 900; psi
